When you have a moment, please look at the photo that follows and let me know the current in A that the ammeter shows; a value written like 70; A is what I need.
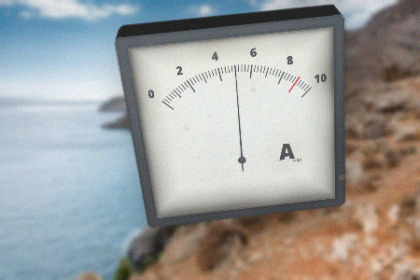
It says 5; A
